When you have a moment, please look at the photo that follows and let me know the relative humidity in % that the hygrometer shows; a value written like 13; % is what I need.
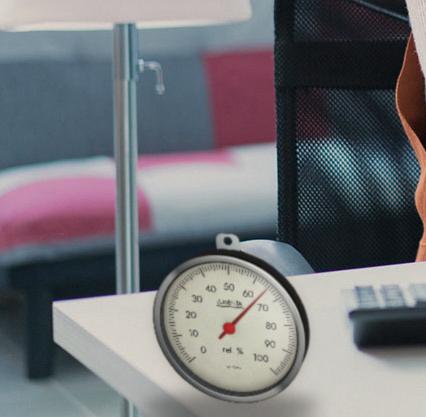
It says 65; %
